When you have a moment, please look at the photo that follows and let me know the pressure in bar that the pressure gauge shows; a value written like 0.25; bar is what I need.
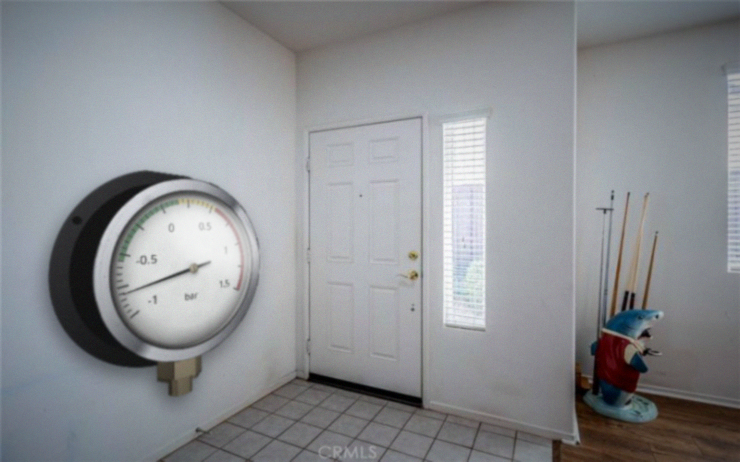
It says -0.8; bar
